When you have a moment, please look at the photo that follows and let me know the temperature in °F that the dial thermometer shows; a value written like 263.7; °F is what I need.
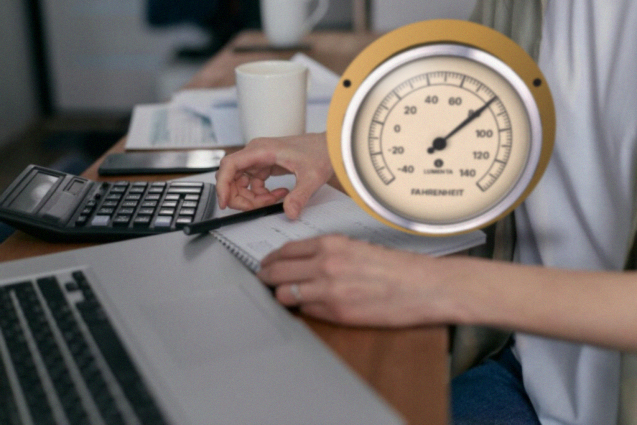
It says 80; °F
